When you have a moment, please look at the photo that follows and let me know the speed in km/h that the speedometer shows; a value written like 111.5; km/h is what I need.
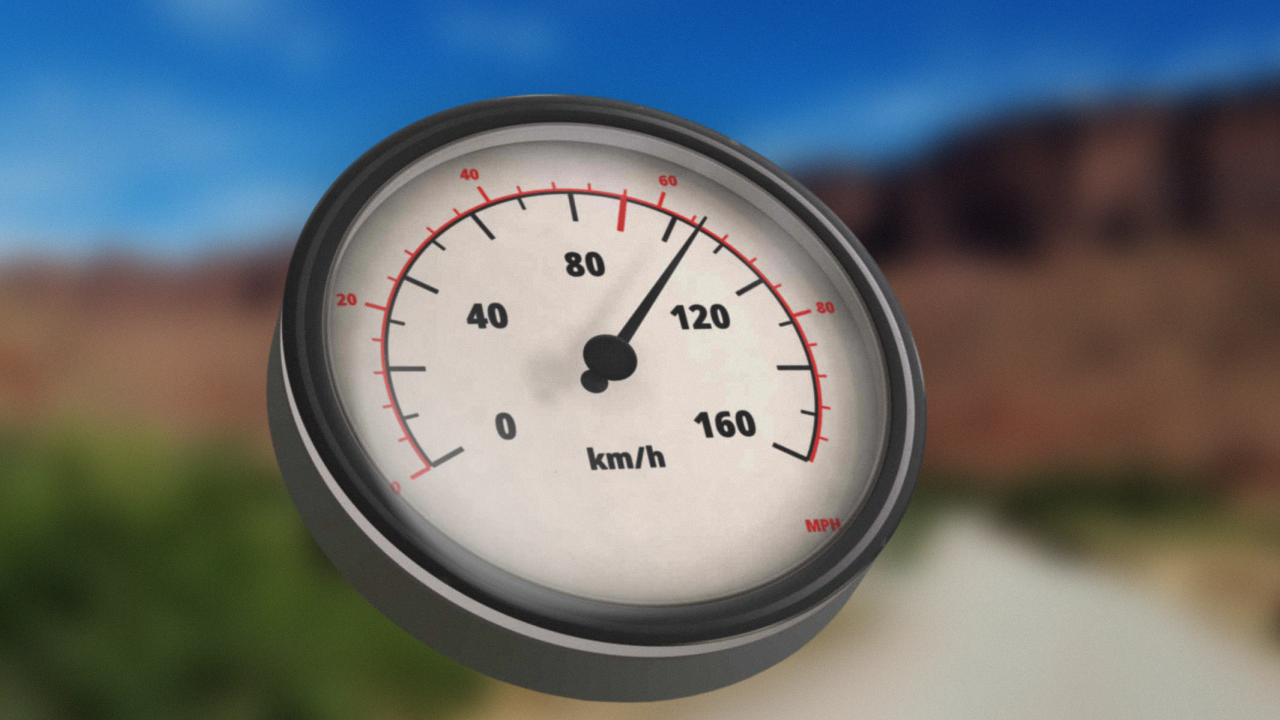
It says 105; km/h
